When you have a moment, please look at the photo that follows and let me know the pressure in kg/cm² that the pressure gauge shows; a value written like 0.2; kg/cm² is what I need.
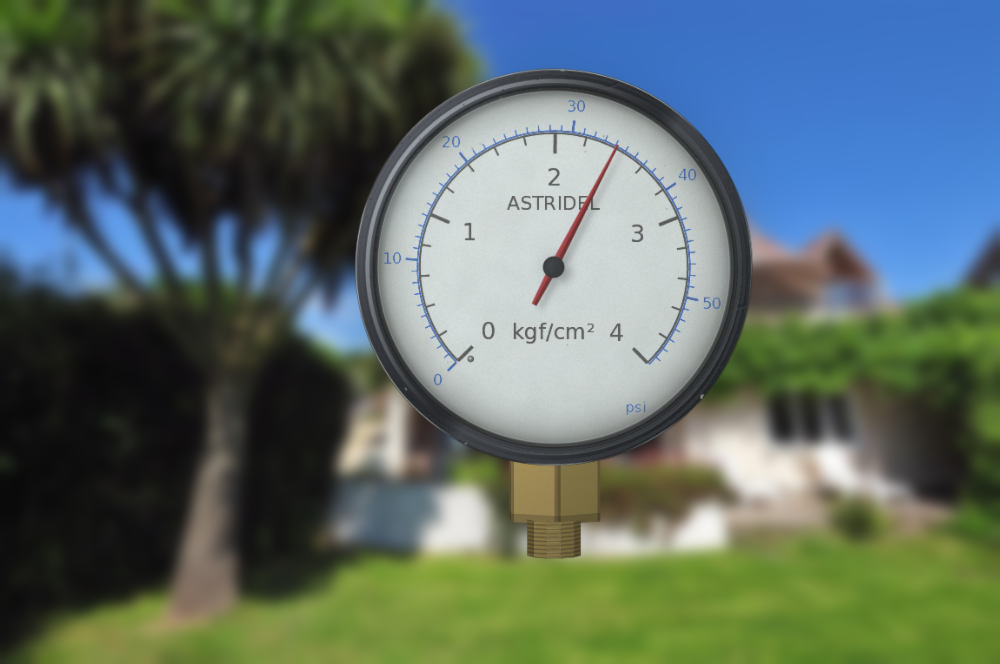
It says 2.4; kg/cm²
